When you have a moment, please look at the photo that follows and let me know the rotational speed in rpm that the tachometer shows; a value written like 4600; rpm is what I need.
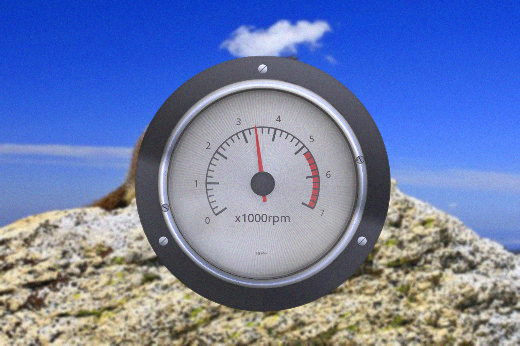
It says 3400; rpm
